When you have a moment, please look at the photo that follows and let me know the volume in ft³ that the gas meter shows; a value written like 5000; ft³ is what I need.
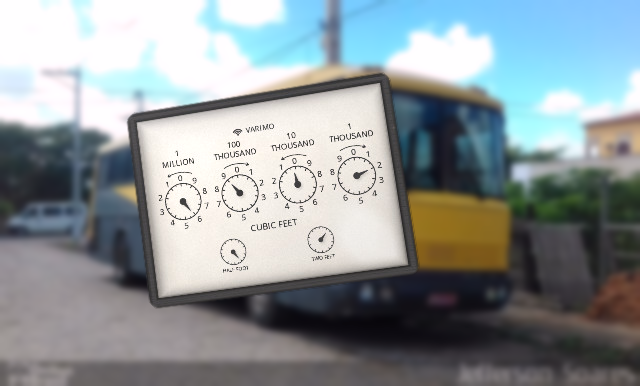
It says 590200; ft³
